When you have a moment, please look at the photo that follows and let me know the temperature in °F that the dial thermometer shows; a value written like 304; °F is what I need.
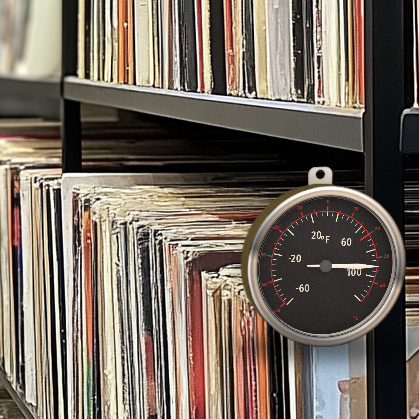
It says 92; °F
